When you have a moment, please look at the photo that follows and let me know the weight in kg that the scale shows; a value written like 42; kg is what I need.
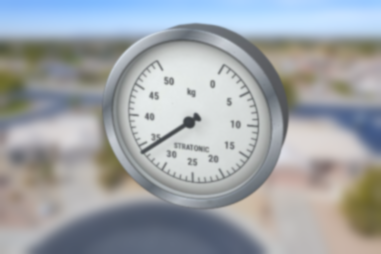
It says 34; kg
